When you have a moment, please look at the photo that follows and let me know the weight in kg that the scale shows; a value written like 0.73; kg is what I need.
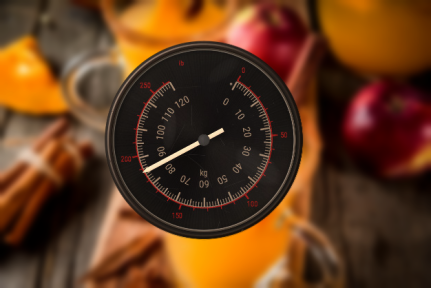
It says 85; kg
